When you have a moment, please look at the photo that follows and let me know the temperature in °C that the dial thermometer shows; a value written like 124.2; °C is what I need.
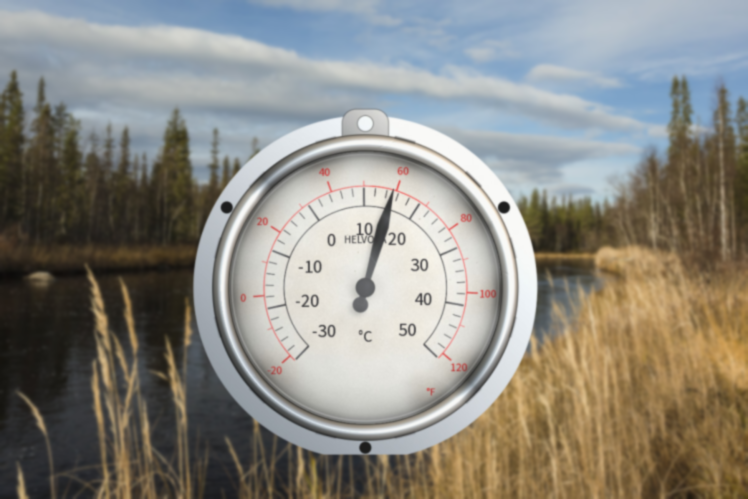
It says 15; °C
